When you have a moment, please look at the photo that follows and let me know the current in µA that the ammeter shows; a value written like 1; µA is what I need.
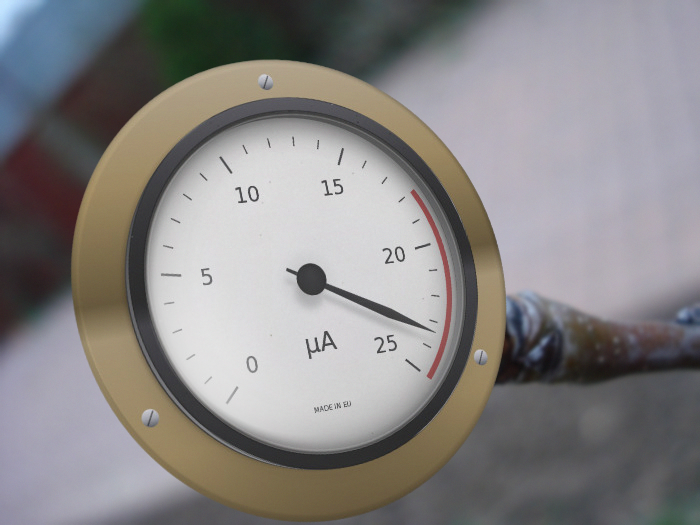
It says 23.5; µA
